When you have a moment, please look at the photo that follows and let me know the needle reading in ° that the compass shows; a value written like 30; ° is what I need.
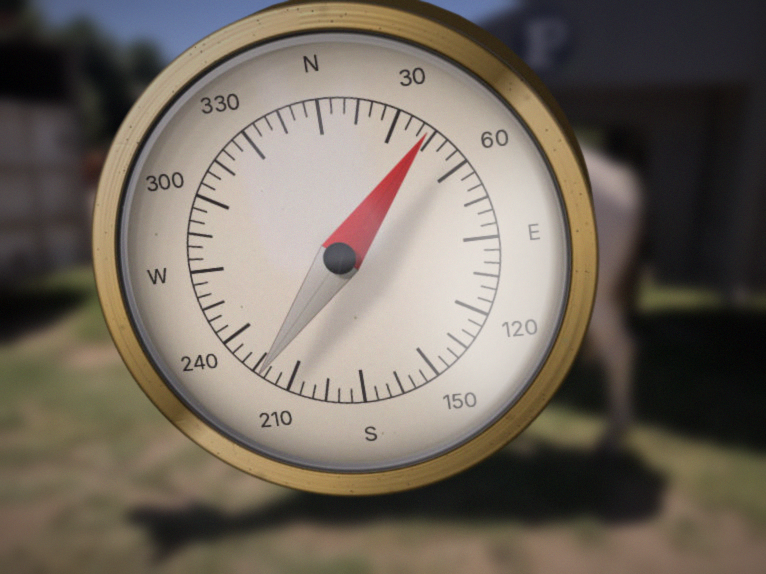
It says 42.5; °
